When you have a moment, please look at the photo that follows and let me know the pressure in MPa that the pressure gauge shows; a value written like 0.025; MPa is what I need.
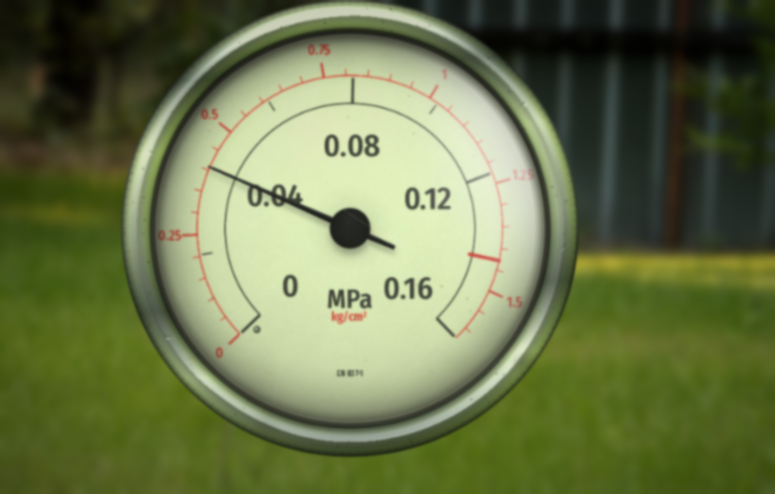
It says 0.04; MPa
